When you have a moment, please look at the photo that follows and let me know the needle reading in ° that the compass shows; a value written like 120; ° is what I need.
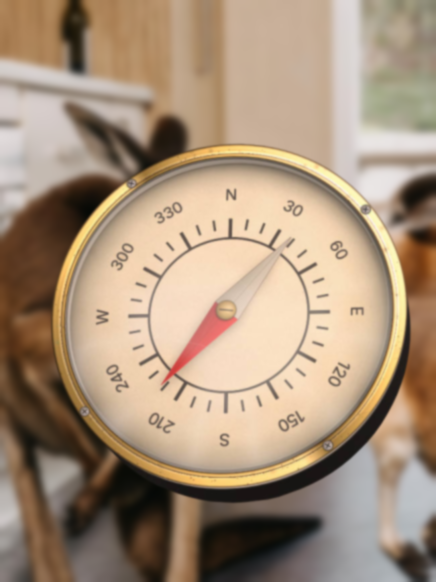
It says 220; °
